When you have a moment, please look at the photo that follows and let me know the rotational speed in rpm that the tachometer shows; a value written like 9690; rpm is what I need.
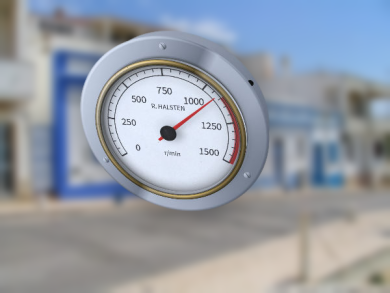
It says 1075; rpm
